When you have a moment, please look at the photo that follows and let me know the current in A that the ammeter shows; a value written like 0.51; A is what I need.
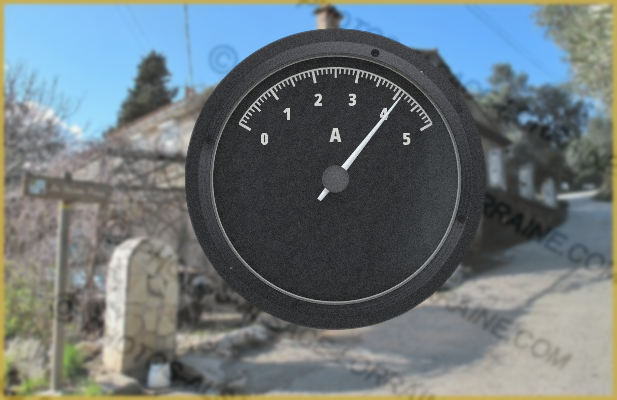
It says 4.1; A
